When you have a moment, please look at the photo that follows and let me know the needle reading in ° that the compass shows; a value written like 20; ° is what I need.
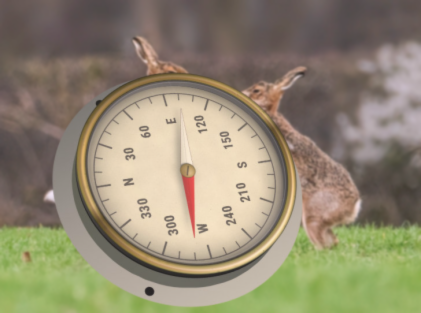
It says 280; °
